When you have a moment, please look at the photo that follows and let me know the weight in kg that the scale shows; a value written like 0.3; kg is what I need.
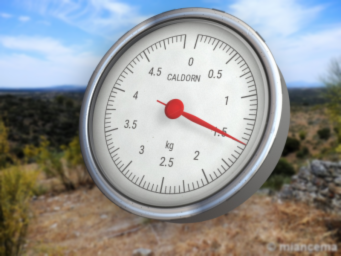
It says 1.5; kg
